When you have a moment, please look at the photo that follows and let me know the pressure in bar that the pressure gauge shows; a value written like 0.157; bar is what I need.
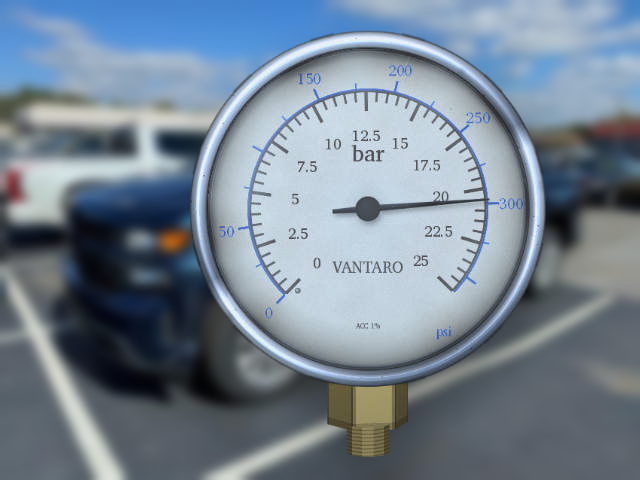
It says 20.5; bar
